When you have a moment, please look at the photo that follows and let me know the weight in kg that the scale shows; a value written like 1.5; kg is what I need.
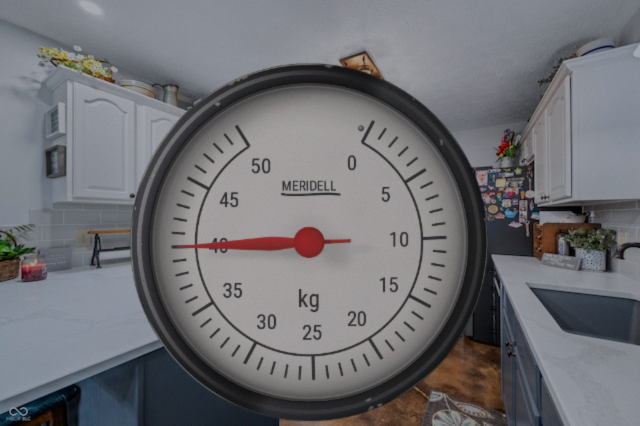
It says 40; kg
